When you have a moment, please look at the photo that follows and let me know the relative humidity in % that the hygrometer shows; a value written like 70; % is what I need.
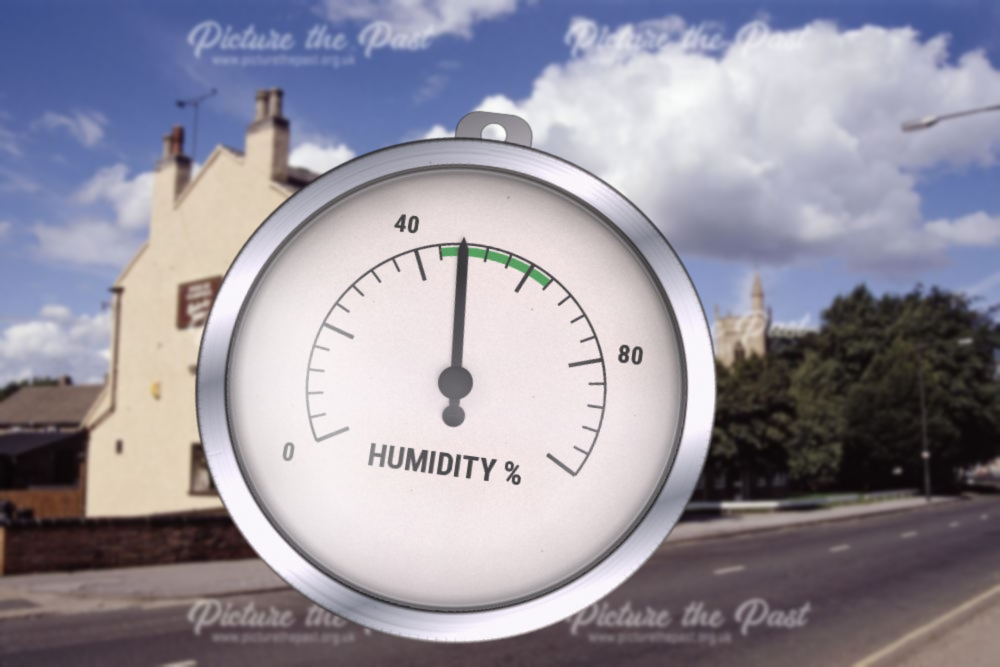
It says 48; %
